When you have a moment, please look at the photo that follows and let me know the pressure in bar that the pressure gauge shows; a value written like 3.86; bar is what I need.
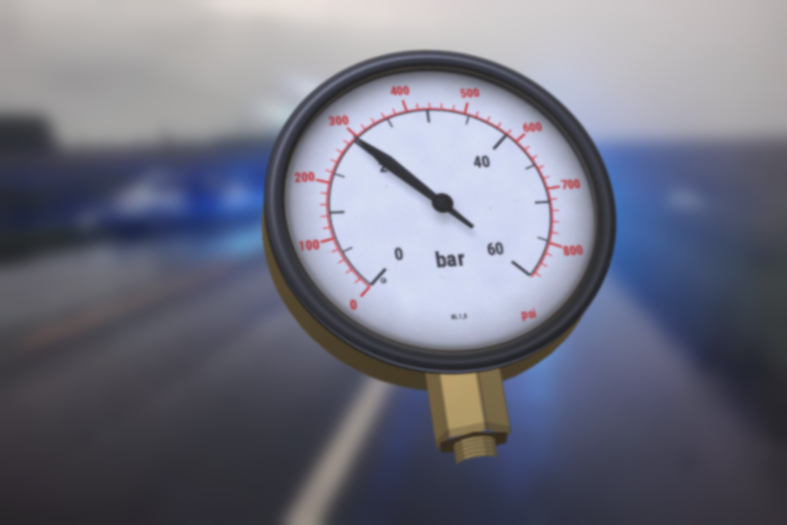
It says 20; bar
